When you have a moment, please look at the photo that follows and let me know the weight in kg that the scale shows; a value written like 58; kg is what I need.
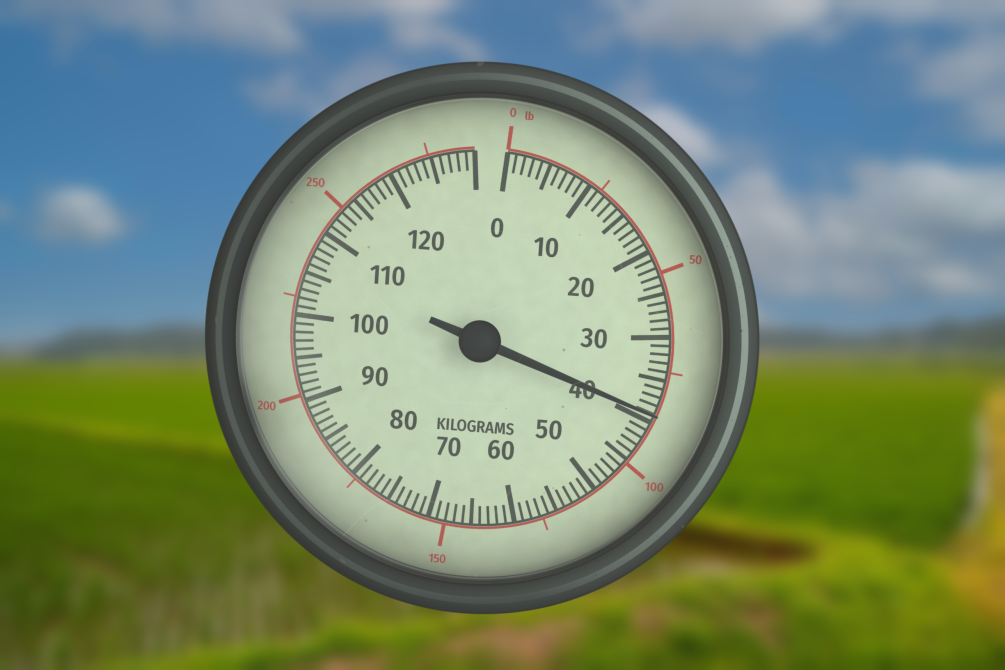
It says 39; kg
